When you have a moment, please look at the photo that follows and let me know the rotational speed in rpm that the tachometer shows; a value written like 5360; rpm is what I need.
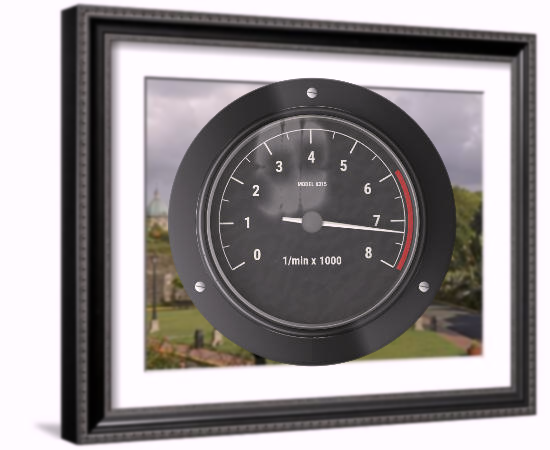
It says 7250; rpm
